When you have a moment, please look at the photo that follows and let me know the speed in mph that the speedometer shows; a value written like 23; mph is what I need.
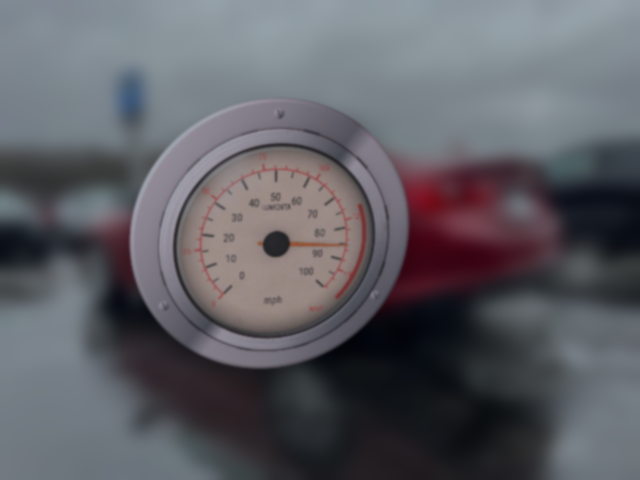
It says 85; mph
